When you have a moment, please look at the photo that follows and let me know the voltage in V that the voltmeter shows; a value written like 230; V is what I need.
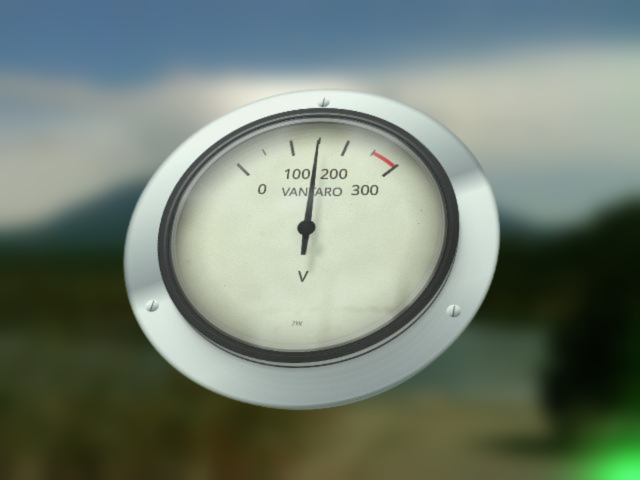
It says 150; V
